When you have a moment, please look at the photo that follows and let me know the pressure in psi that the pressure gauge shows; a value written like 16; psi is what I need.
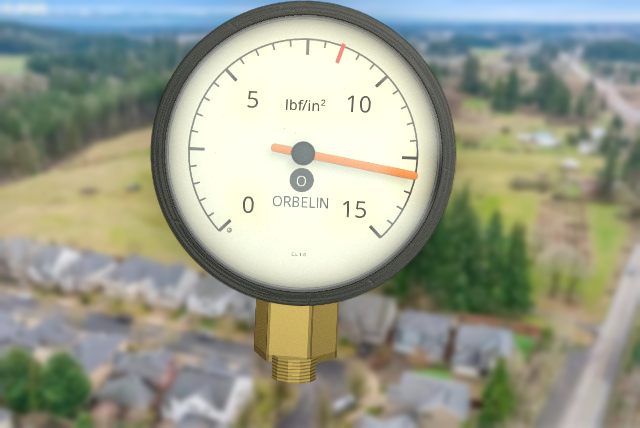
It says 13; psi
